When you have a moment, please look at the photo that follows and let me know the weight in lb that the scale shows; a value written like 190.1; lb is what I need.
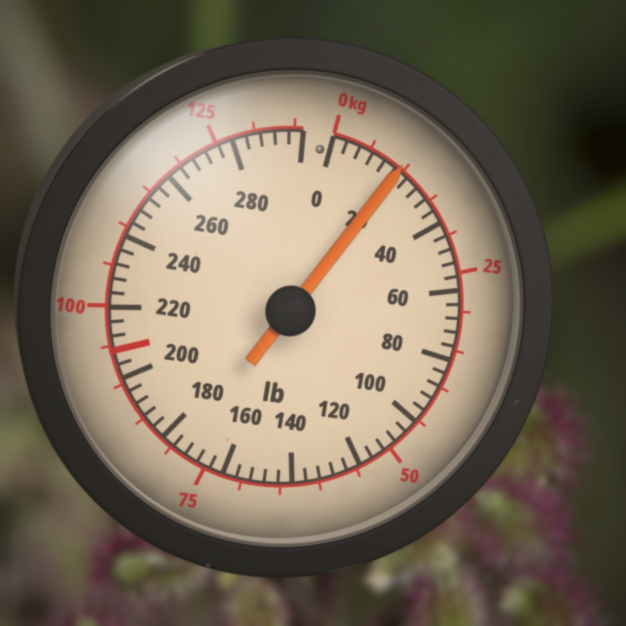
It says 20; lb
